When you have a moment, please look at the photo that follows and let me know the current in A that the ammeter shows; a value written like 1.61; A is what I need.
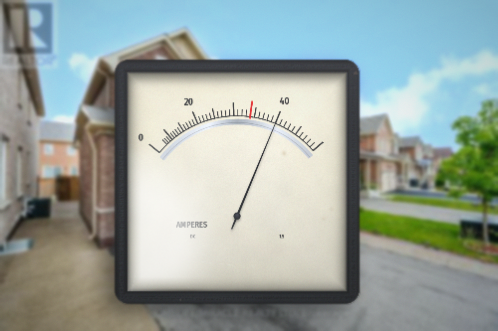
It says 40; A
